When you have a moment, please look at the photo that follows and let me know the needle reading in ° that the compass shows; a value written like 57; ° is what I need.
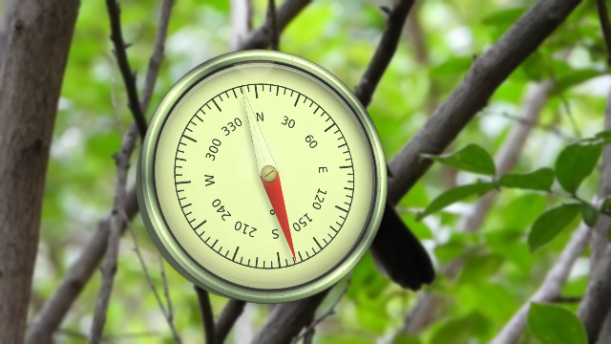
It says 170; °
